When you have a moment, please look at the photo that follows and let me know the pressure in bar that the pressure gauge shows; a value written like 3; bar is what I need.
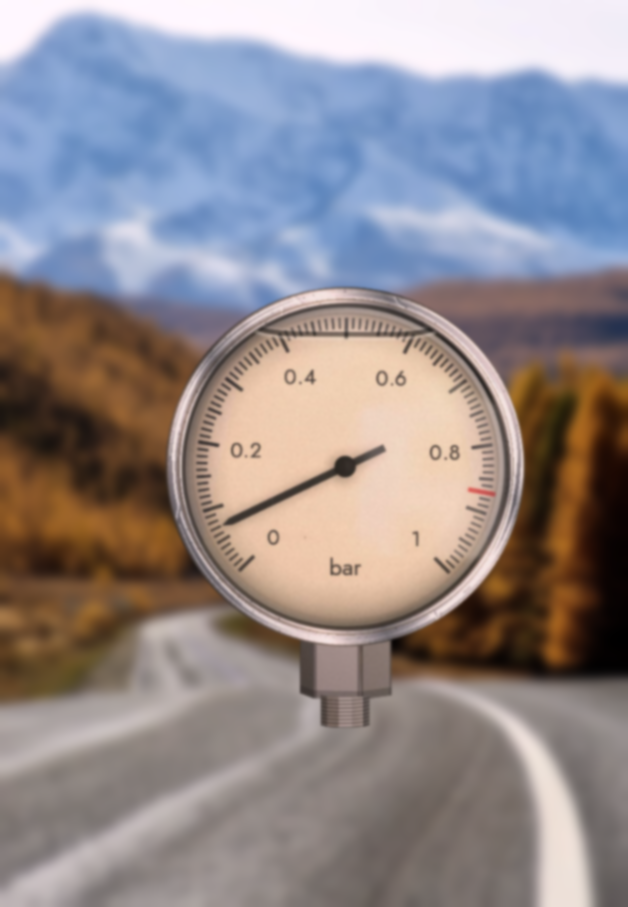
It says 0.07; bar
